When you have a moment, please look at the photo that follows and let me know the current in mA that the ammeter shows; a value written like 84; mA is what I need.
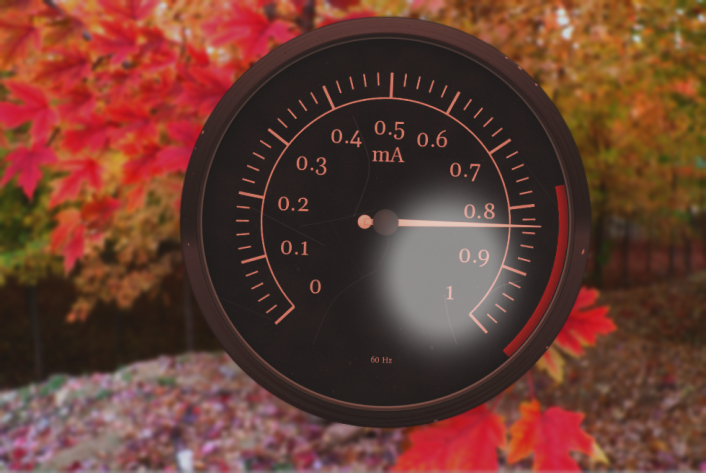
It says 0.83; mA
